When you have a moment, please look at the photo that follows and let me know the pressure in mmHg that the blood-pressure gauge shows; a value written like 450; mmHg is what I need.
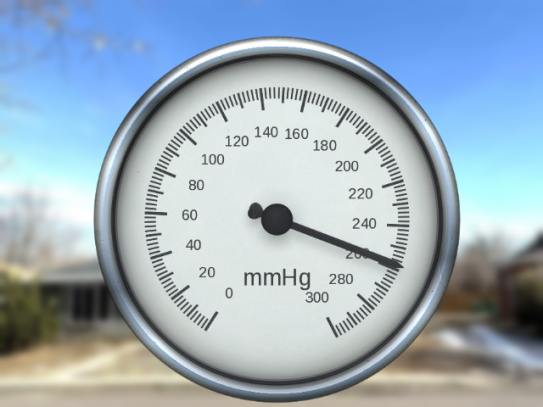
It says 258; mmHg
